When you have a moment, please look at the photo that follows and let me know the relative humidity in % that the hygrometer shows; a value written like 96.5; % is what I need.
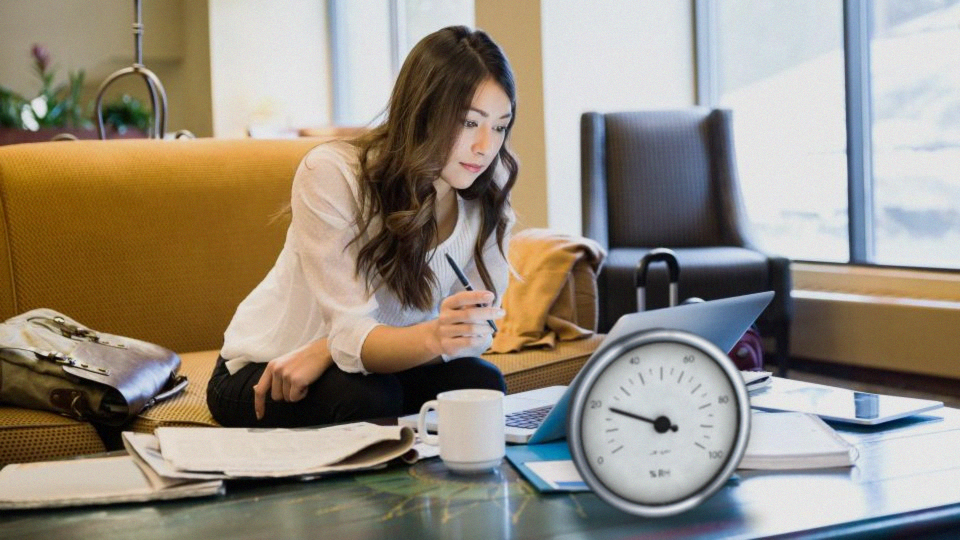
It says 20; %
